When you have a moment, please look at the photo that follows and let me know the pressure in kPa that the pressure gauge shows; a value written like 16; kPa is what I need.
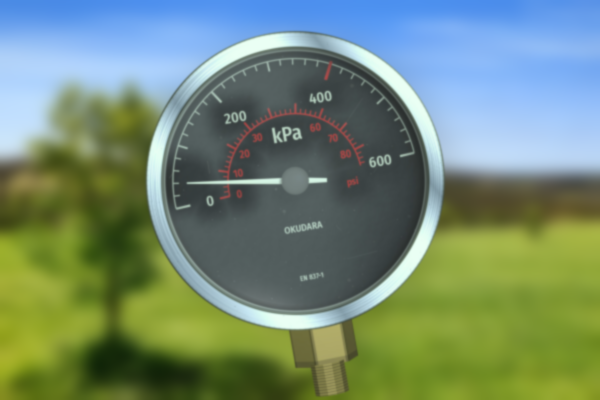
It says 40; kPa
